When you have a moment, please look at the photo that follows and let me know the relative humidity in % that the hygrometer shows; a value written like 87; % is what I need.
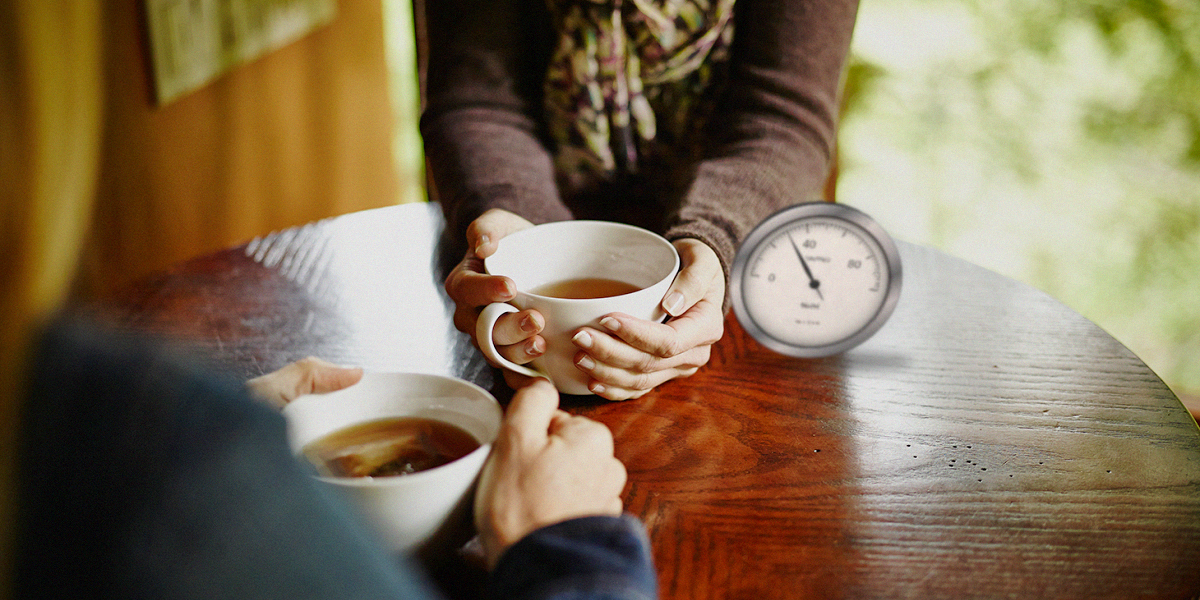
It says 30; %
